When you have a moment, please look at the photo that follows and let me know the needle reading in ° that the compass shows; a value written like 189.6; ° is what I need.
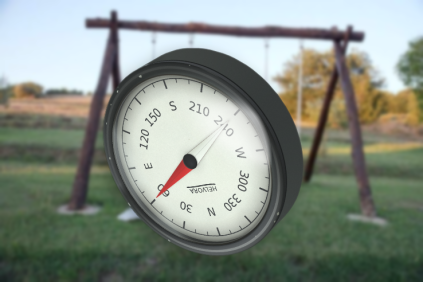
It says 60; °
